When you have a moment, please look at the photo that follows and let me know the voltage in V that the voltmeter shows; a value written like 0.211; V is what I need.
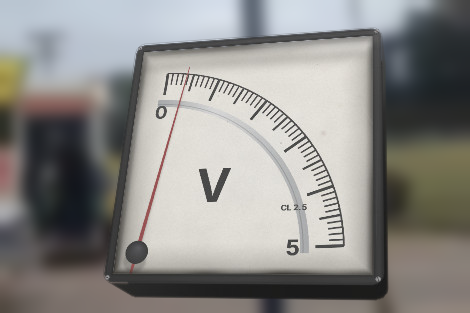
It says 0.4; V
